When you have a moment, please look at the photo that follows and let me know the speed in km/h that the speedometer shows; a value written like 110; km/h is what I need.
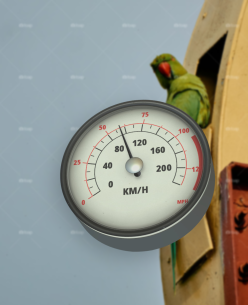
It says 95; km/h
